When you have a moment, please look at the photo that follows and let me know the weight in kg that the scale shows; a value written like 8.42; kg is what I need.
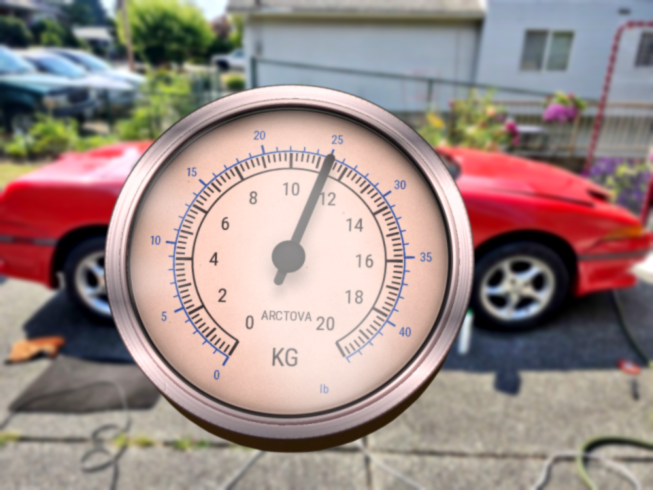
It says 11.4; kg
